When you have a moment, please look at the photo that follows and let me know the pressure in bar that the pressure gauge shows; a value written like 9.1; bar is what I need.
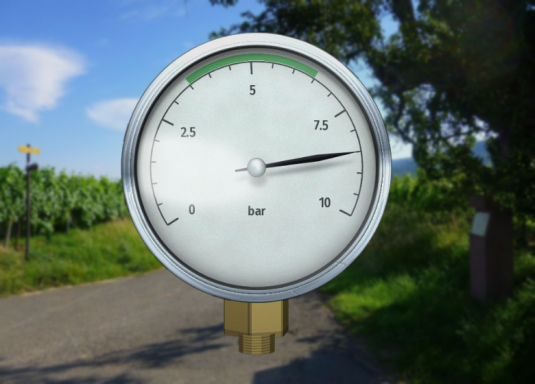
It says 8.5; bar
